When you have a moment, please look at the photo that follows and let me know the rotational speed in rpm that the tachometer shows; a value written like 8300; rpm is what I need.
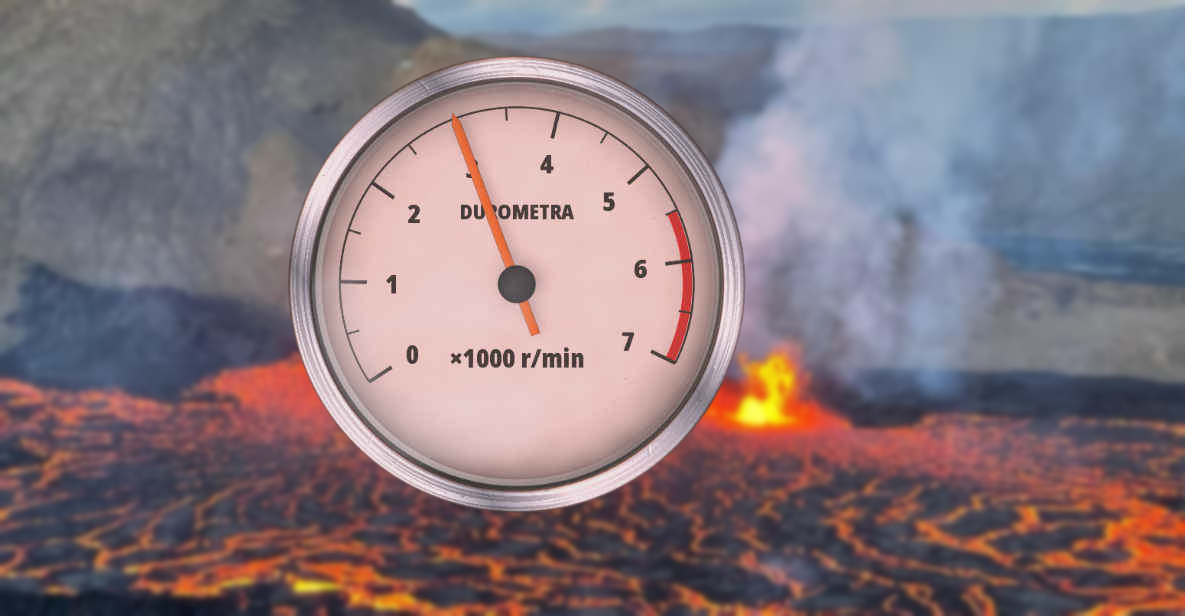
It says 3000; rpm
